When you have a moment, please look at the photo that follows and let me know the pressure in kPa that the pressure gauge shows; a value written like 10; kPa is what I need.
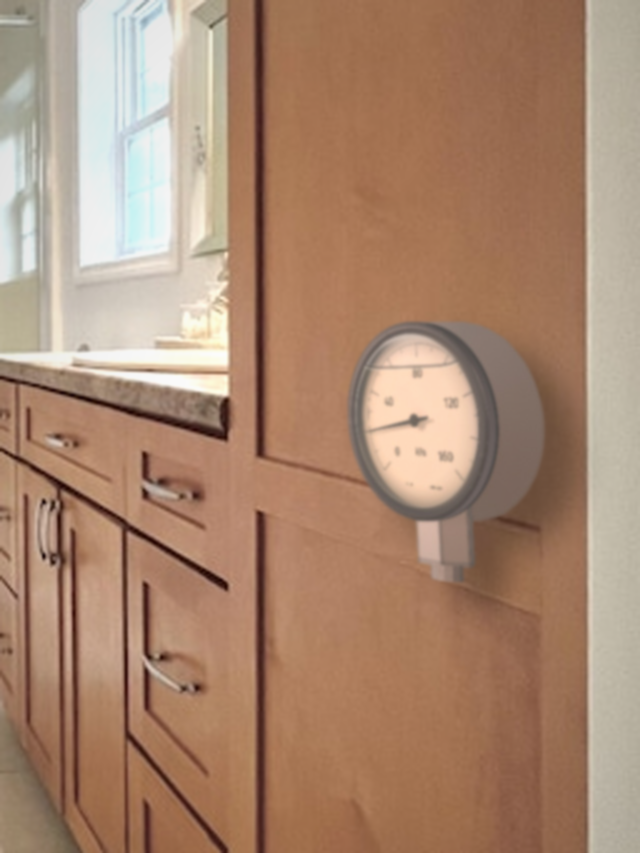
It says 20; kPa
